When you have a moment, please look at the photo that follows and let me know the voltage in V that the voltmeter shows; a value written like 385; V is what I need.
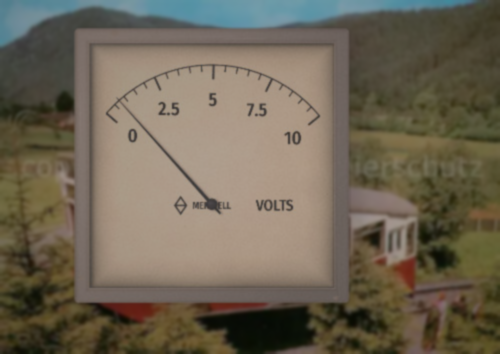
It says 0.75; V
